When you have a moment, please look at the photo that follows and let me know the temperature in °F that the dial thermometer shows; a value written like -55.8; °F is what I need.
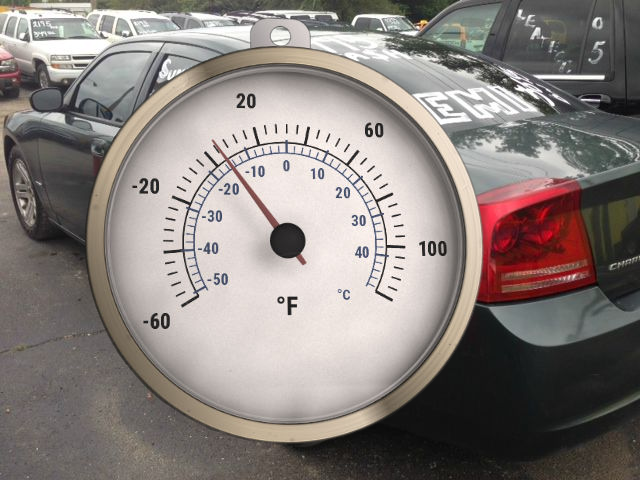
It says 4; °F
